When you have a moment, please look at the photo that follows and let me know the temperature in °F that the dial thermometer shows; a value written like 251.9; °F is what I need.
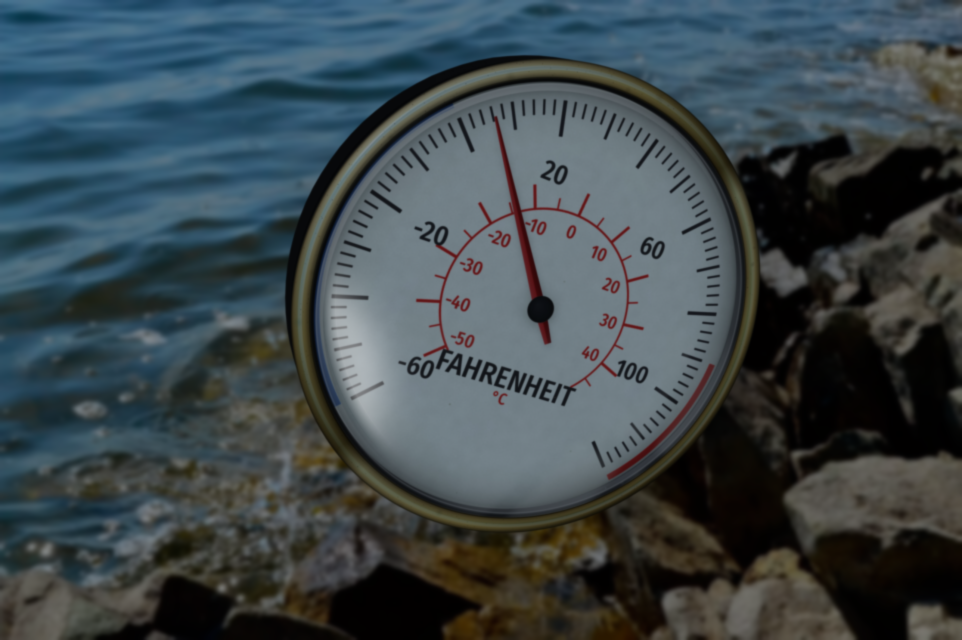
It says 6; °F
